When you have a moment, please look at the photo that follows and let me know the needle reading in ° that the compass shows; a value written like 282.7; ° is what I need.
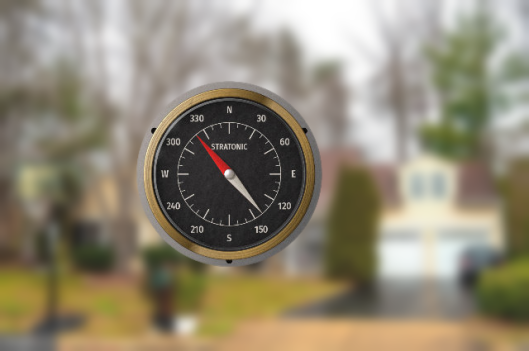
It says 320; °
